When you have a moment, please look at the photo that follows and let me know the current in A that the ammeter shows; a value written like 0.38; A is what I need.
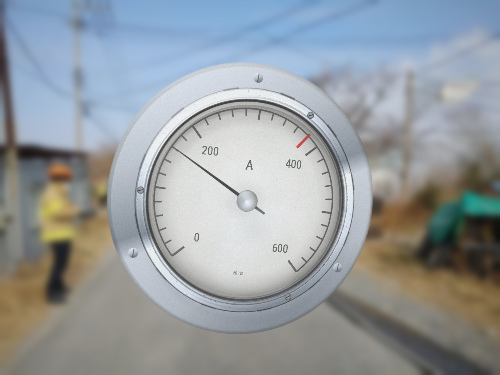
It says 160; A
